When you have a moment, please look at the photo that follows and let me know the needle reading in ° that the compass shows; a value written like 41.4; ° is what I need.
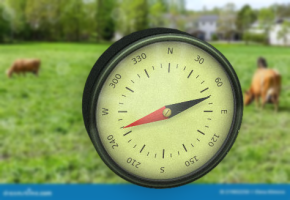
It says 250; °
